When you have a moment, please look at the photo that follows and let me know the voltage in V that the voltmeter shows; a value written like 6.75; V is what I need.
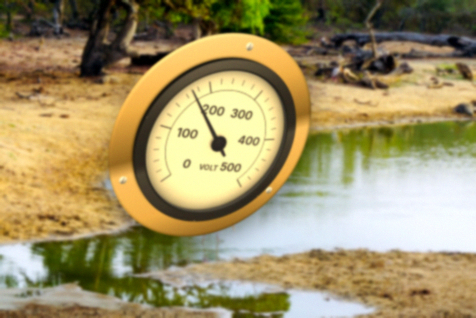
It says 170; V
